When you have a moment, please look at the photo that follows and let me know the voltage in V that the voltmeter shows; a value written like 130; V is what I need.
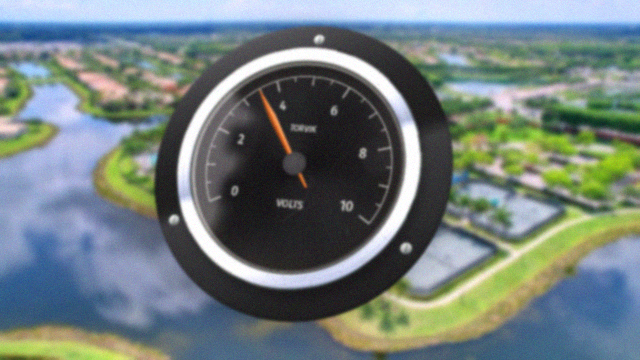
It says 3.5; V
